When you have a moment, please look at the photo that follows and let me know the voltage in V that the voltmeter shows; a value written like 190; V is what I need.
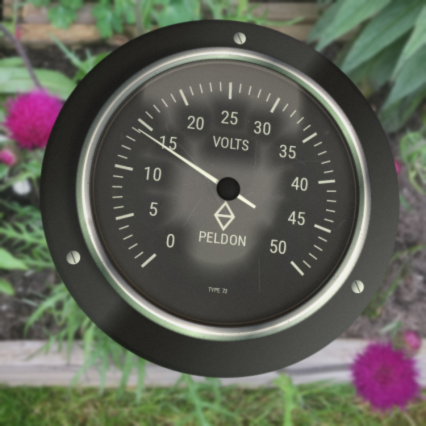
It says 14; V
